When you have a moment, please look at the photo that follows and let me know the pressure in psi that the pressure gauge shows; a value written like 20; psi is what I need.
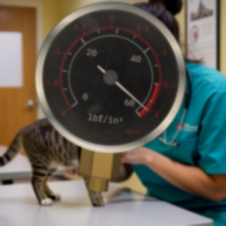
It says 57.5; psi
